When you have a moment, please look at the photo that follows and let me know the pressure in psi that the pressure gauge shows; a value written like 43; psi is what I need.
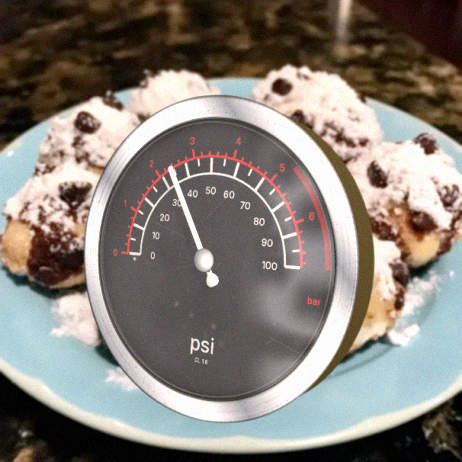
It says 35; psi
